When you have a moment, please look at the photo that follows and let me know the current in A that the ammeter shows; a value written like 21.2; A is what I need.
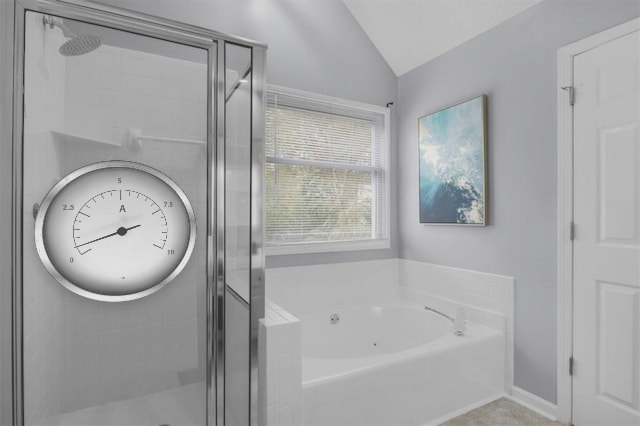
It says 0.5; A
